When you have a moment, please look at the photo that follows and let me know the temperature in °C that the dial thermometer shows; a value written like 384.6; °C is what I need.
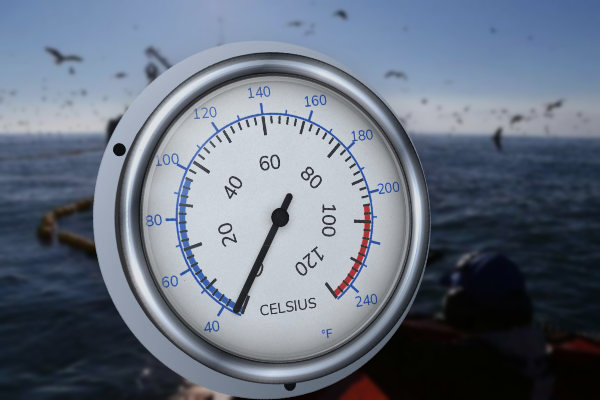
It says 2; °C
